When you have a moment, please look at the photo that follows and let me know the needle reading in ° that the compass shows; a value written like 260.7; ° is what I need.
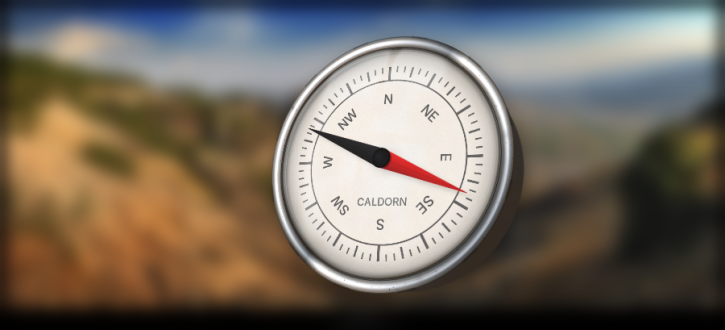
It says 112.5; °
